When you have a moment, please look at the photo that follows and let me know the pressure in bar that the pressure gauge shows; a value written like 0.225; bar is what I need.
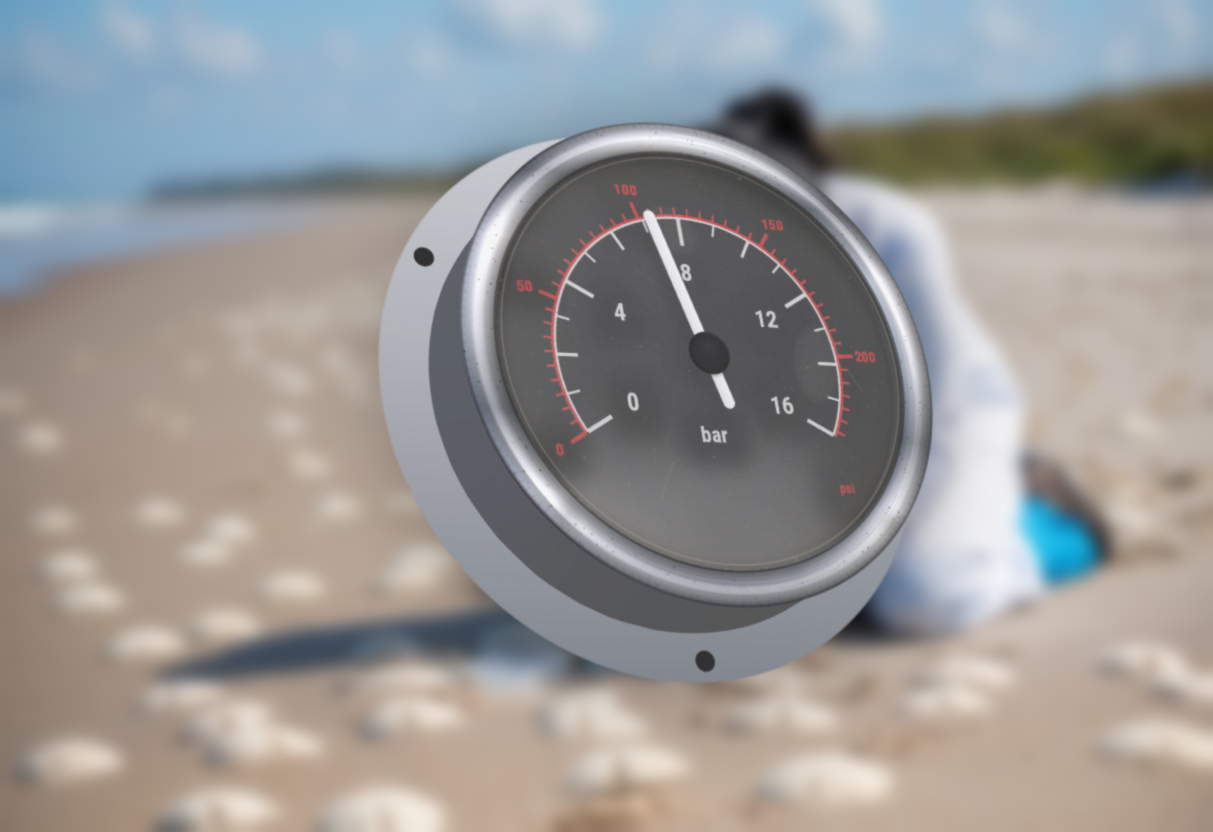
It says 7; bar
